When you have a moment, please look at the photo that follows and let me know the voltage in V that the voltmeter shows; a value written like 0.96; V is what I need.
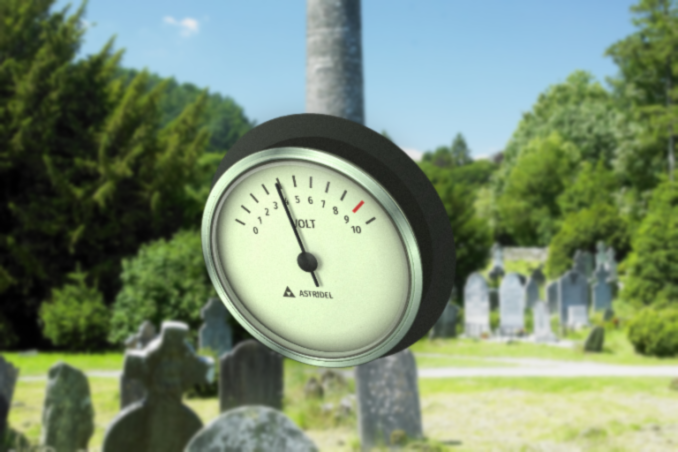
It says 4; V
